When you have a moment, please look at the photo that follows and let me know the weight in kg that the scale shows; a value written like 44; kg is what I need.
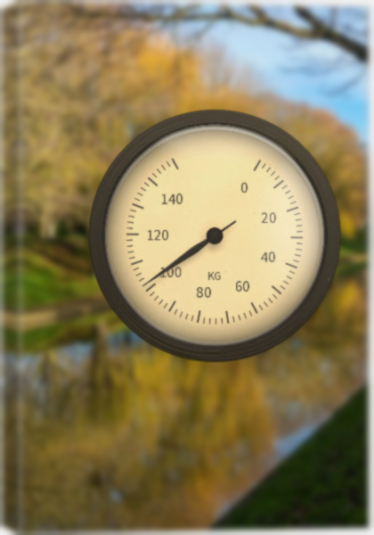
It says 102; kg
